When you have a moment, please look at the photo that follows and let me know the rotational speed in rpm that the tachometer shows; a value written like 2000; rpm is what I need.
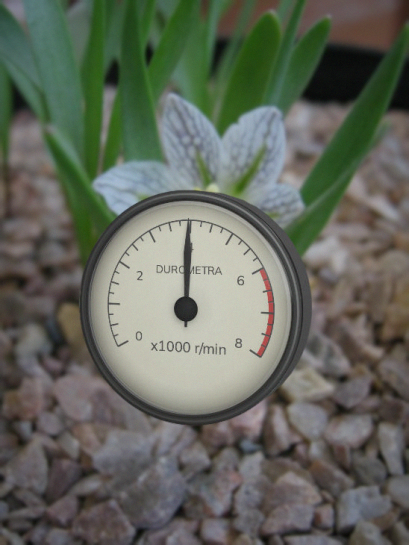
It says 4000; rpm
